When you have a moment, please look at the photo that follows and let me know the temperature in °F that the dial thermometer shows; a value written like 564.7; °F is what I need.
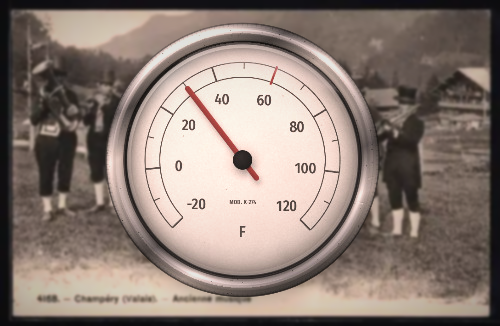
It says 30; °F
